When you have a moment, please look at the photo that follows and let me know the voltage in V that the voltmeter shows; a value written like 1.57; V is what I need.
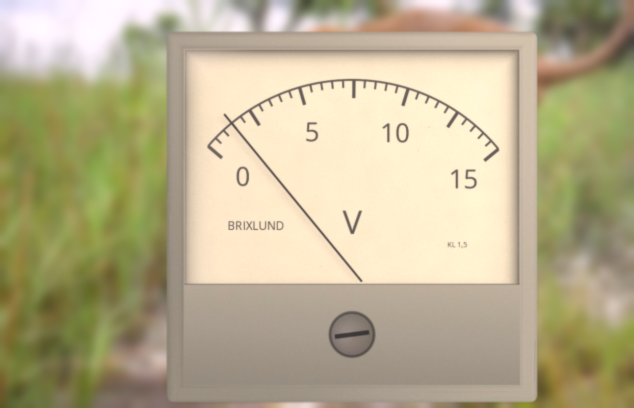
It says 1.5; V
